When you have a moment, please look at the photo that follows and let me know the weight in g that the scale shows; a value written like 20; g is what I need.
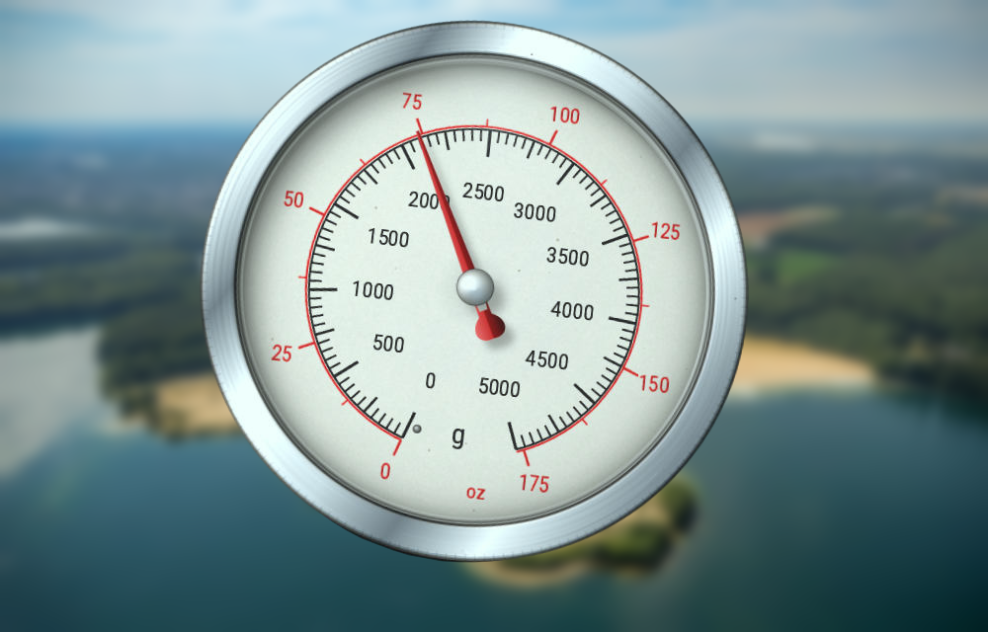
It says 2100; g
